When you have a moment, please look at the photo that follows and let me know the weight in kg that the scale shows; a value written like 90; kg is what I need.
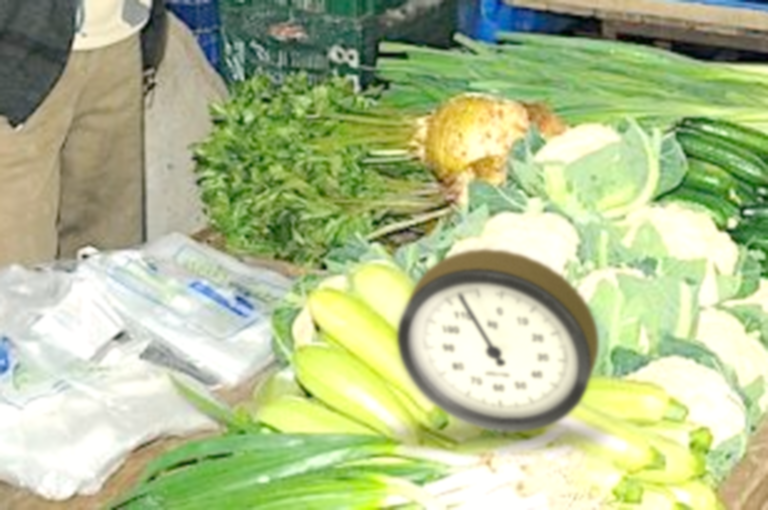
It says 115; kg
